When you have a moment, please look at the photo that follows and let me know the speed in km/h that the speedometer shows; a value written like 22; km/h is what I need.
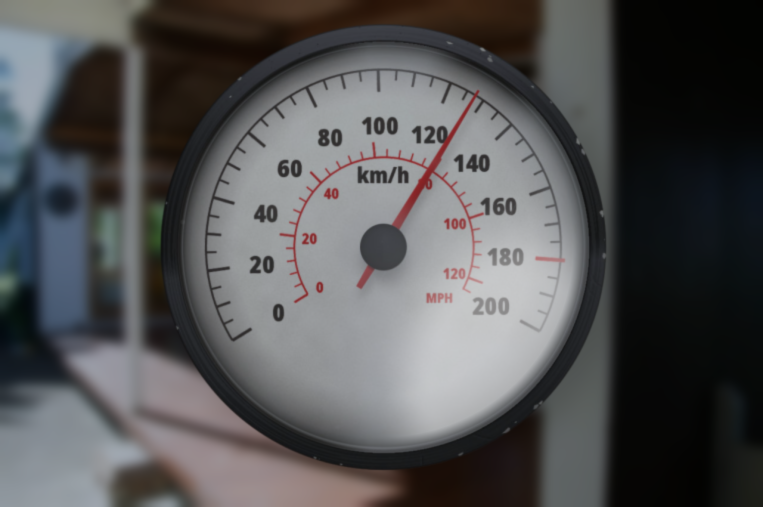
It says 127.5; km/h
